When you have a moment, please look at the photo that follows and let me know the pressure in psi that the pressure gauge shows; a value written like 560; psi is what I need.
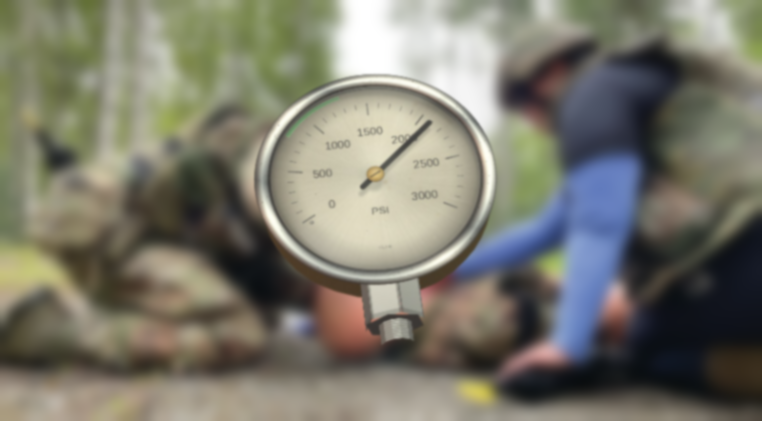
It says 2100; psi
